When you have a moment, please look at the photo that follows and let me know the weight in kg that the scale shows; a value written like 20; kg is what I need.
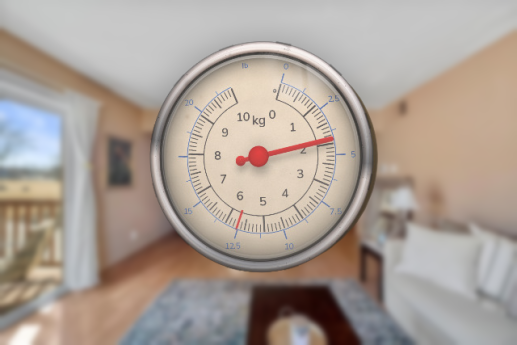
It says 1.9; kg
